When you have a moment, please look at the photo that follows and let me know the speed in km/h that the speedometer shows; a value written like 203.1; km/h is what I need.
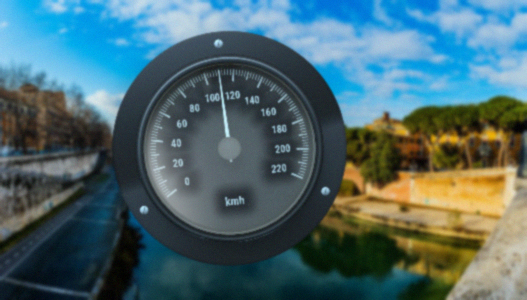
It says 110; km/h
